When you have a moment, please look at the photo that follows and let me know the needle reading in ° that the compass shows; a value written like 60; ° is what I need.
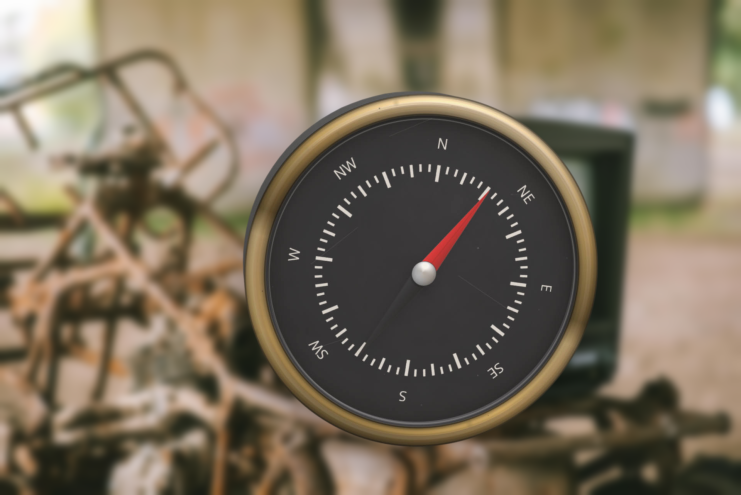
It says 30; °
